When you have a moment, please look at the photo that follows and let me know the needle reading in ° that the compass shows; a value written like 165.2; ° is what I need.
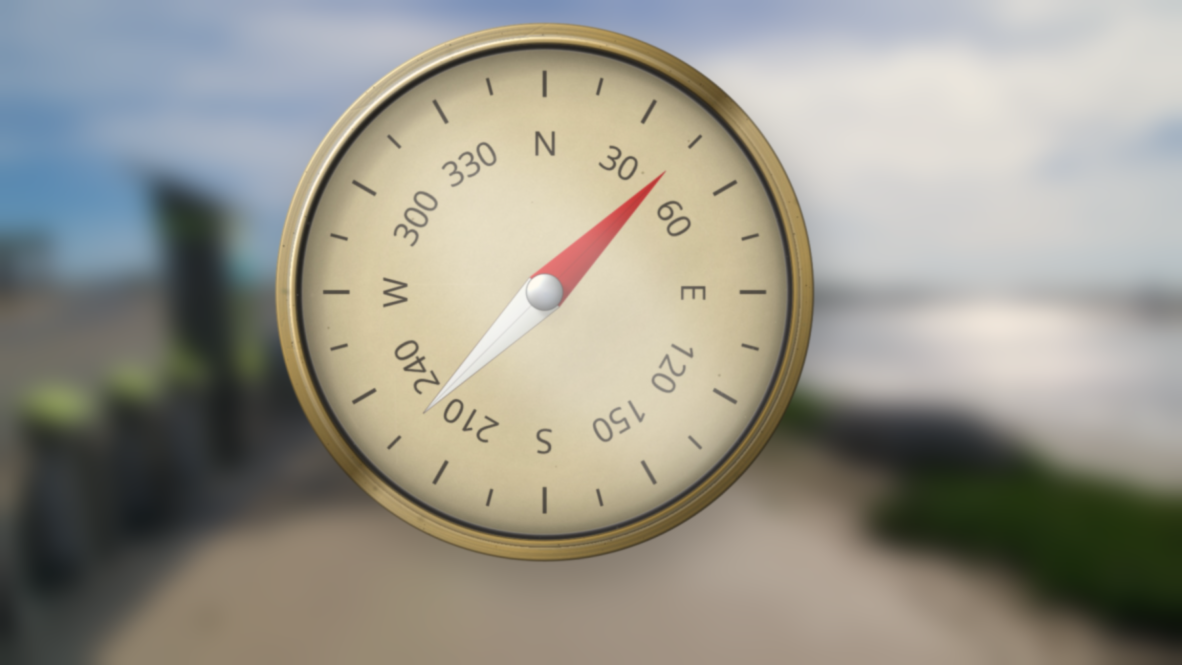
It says 45; °
